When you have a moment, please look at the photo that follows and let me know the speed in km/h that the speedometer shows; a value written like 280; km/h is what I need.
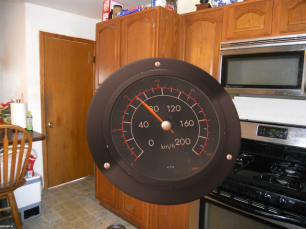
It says 70; km/h
